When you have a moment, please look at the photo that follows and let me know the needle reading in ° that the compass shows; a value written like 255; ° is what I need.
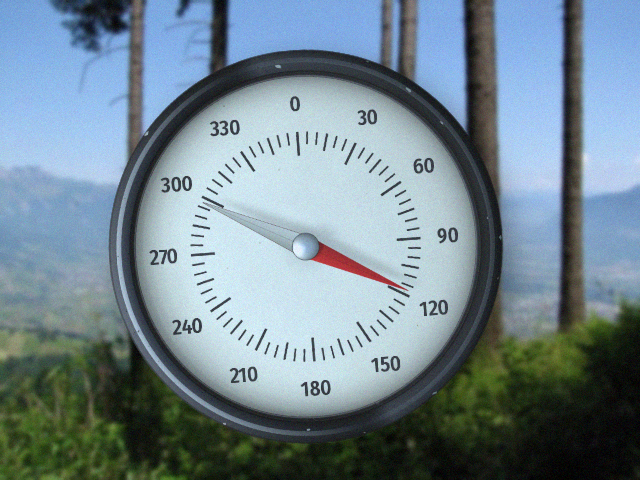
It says 117.5; °
